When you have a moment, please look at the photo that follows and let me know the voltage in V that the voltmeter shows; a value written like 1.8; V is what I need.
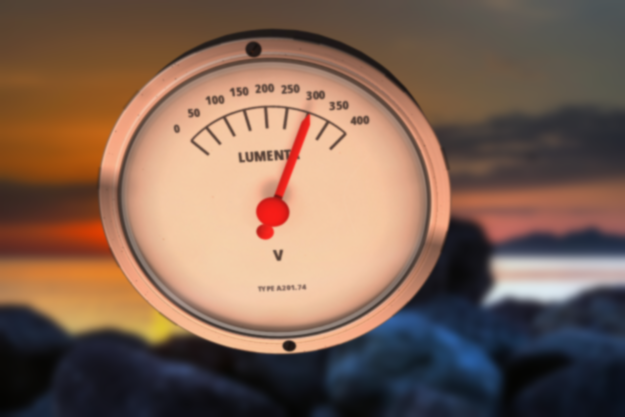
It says 300; V
